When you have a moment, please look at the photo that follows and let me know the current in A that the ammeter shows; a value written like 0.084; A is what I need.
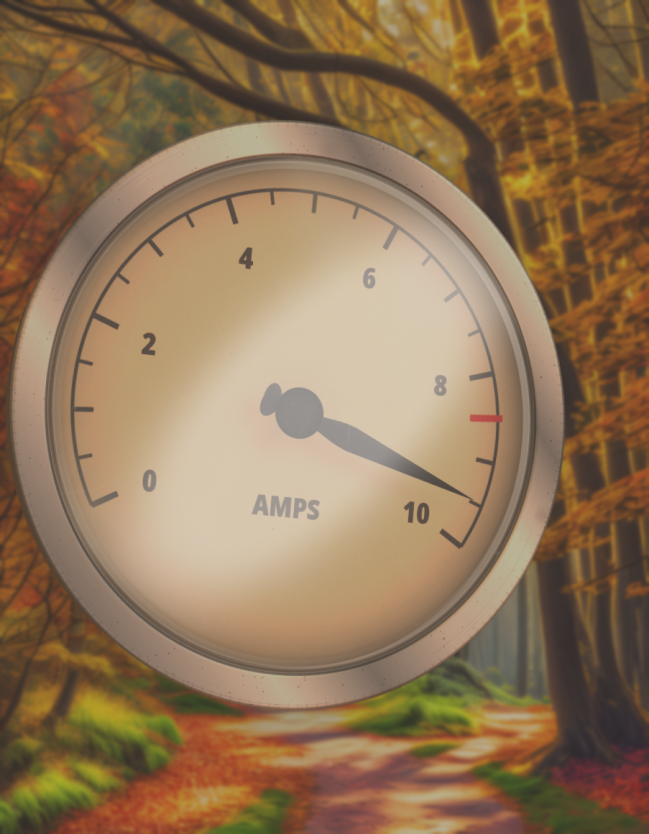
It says 9.5; A
